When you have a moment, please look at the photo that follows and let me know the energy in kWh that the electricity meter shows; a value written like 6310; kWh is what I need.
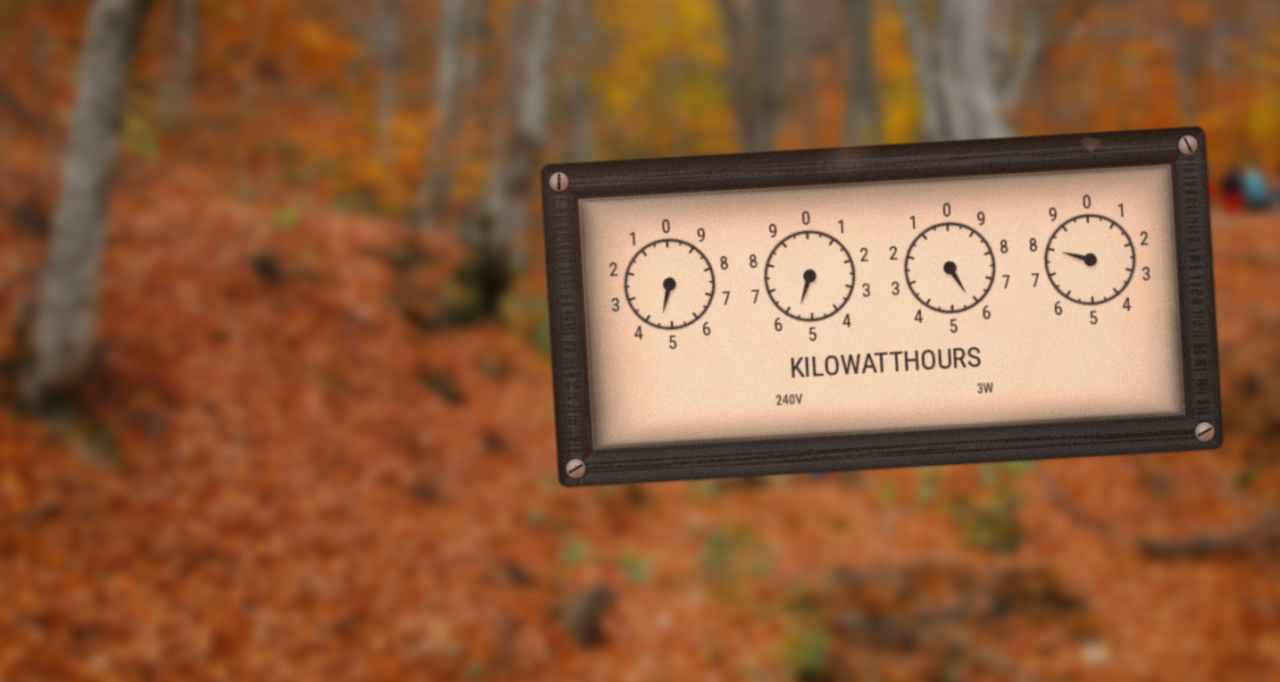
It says 4558; kWh
